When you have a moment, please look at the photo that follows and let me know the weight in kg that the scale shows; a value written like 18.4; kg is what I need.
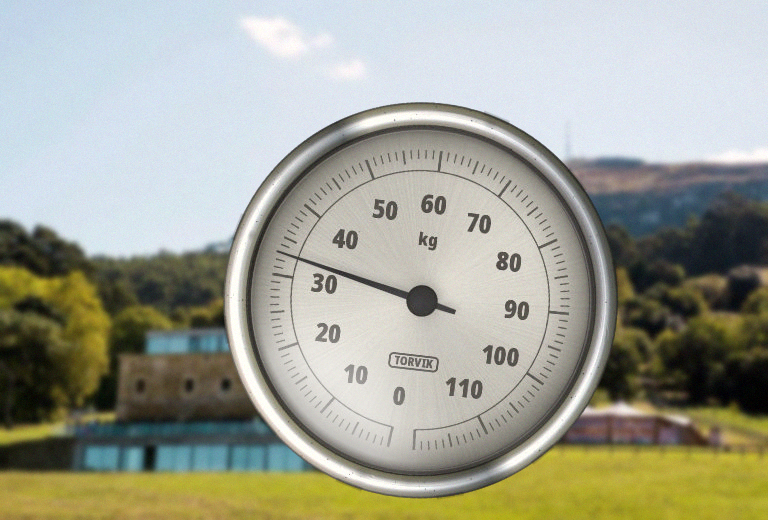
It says 33; kg
